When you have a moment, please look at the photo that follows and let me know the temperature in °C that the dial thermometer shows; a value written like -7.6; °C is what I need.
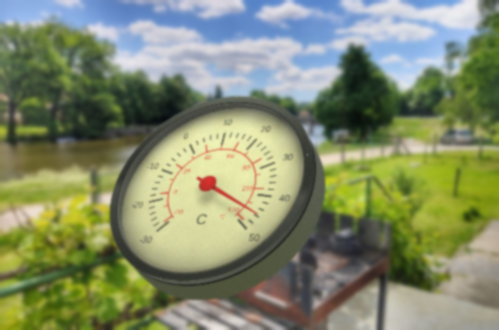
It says 46; °C
